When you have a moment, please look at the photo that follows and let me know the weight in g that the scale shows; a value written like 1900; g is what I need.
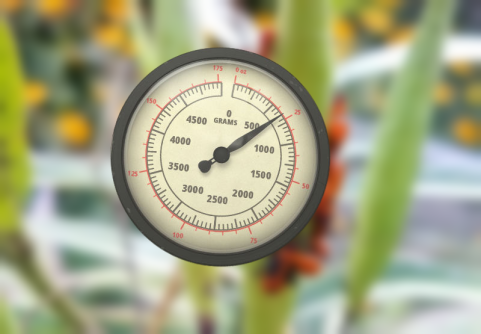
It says 650; g
